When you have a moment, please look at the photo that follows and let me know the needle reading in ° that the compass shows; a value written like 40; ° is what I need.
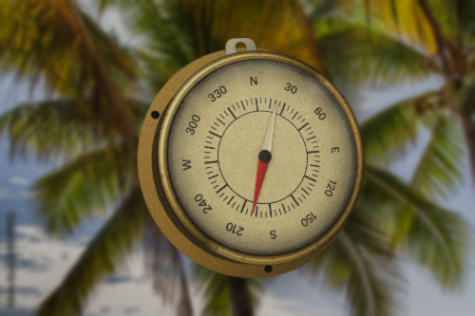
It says 200; °
